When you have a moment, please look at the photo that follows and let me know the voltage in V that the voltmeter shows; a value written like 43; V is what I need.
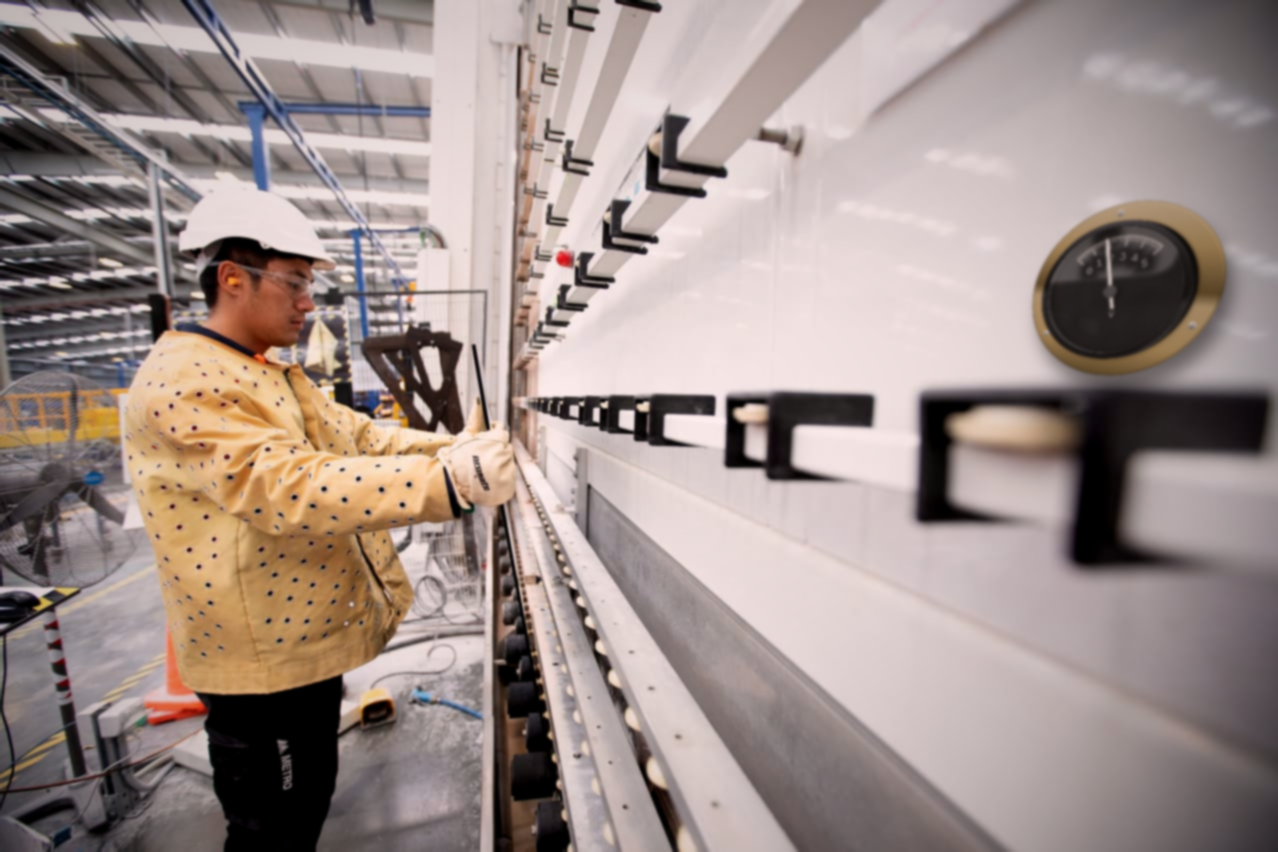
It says 2; V
